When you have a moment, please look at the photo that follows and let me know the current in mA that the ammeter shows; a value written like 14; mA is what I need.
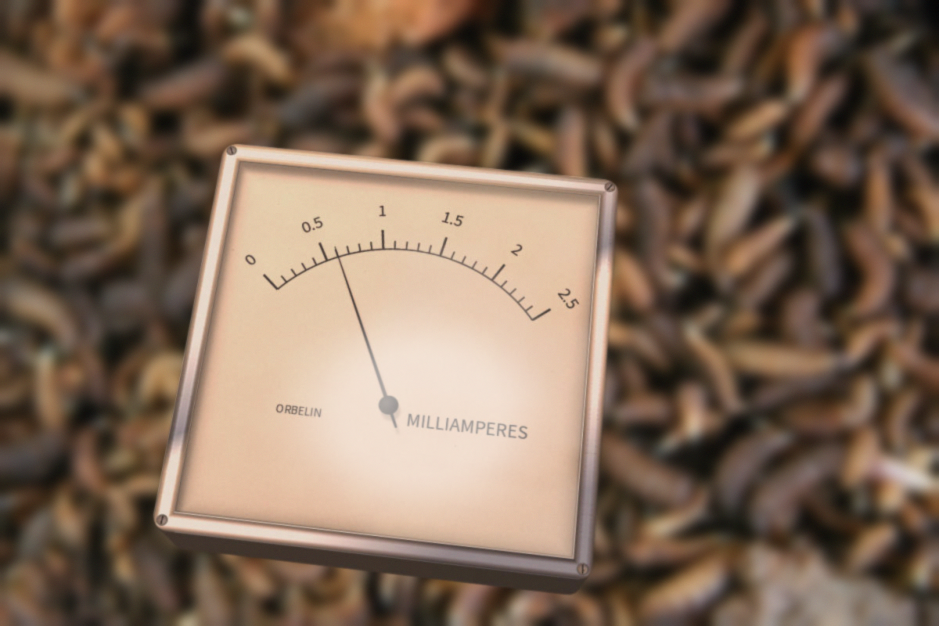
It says 0.6; mA
